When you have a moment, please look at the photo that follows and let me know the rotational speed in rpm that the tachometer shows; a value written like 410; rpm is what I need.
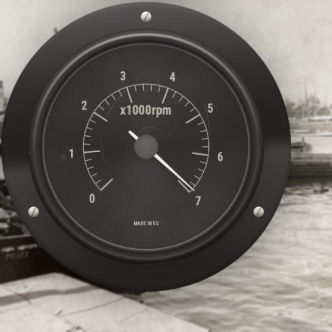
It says 6900; rpm
